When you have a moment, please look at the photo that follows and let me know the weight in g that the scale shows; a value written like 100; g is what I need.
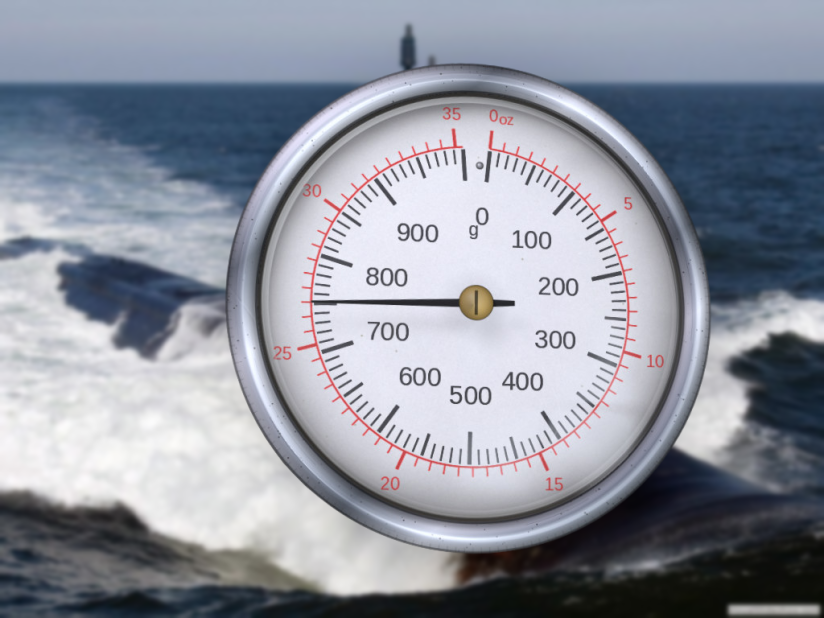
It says 750; g
